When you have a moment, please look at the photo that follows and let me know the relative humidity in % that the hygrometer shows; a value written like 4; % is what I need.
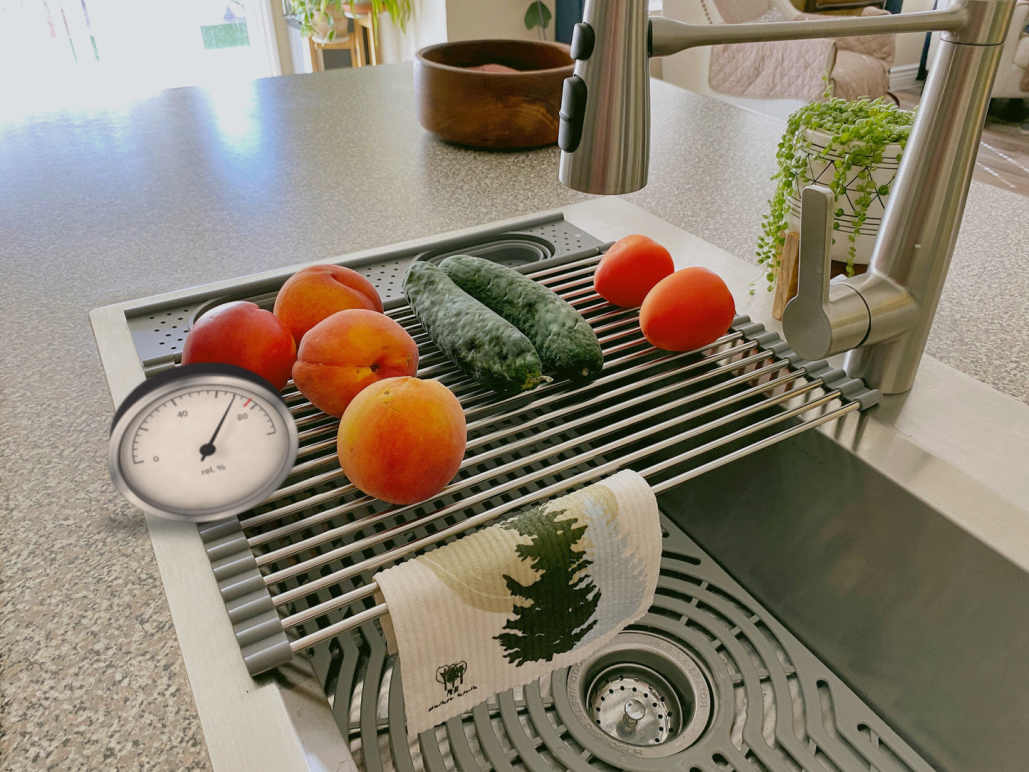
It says 68; %
